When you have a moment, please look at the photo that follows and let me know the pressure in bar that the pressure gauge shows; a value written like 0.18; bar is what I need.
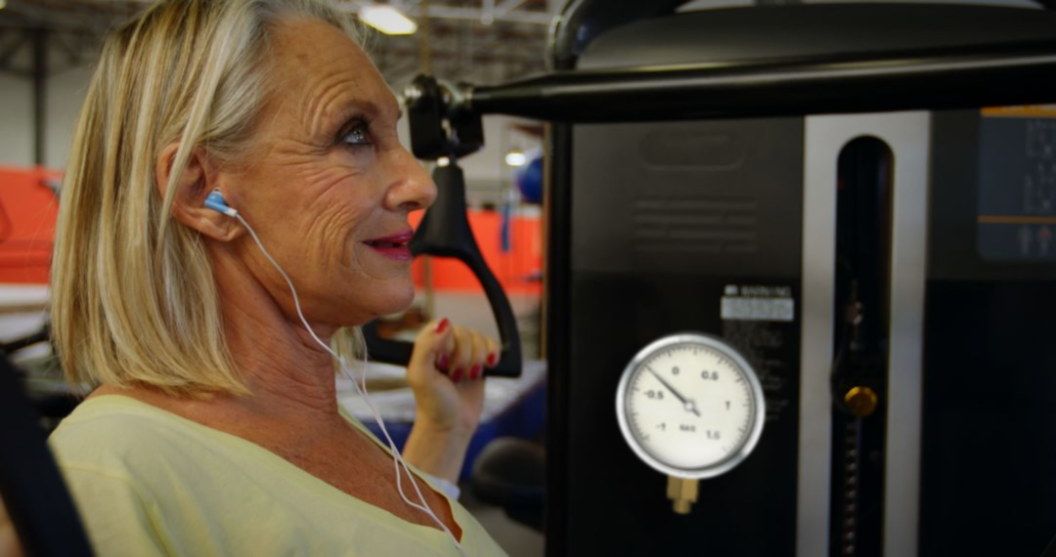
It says -0.25; bar
